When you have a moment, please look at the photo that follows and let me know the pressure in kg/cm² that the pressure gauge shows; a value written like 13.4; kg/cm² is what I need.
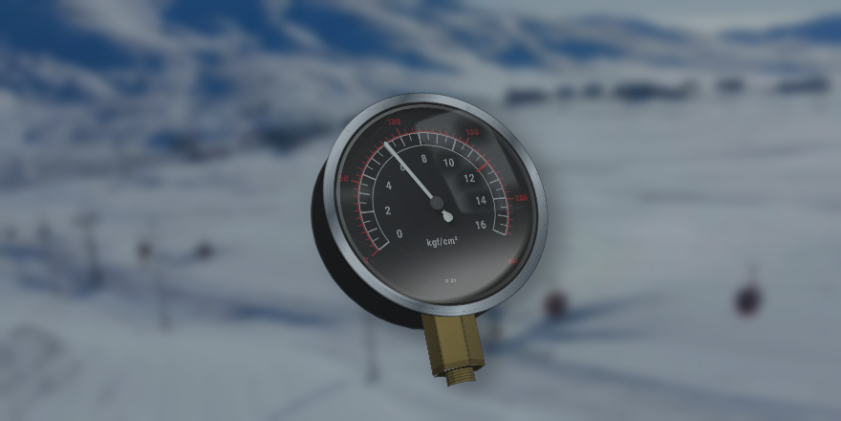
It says 6; kg/cm²
